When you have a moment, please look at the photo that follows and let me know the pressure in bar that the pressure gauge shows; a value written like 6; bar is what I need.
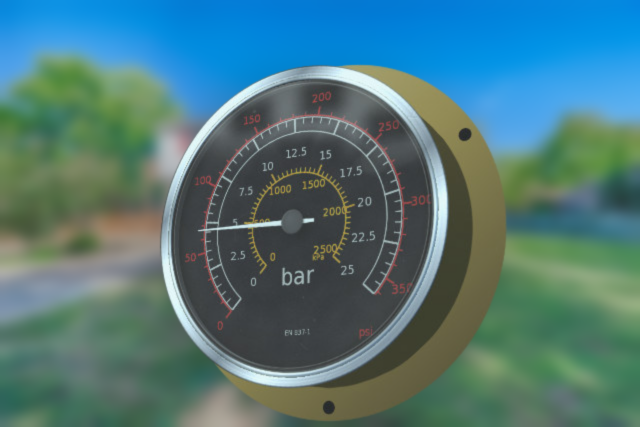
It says 4.5; bar
